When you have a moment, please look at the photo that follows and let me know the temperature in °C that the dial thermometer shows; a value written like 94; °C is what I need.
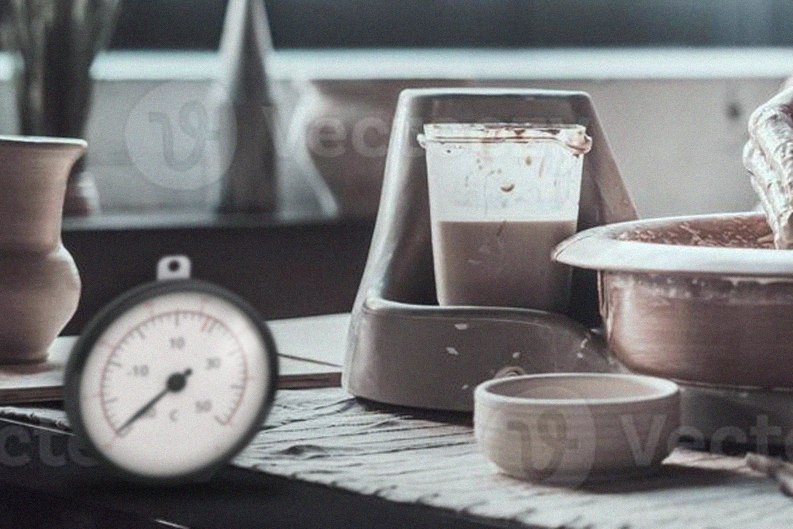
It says -28; °C
